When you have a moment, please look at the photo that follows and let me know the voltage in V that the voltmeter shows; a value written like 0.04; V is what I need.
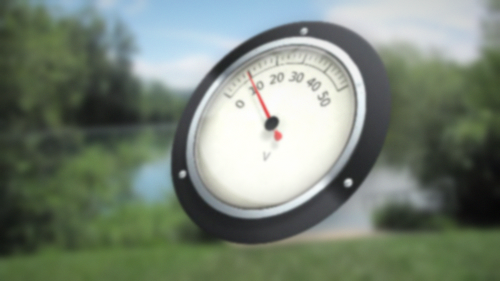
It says 10; V
